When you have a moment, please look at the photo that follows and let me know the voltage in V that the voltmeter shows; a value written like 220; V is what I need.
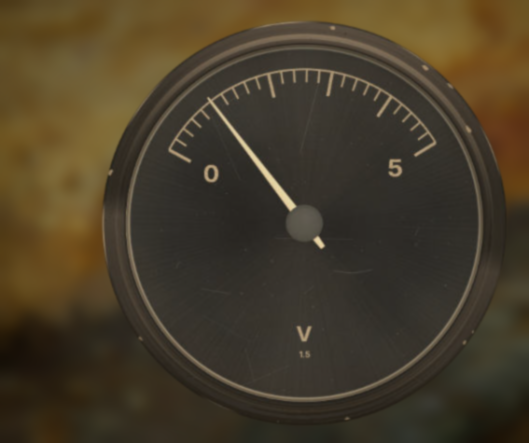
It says 1; V
